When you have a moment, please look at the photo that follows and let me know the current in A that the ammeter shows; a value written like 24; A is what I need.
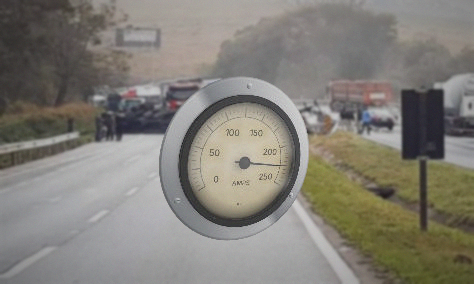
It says 225; A
